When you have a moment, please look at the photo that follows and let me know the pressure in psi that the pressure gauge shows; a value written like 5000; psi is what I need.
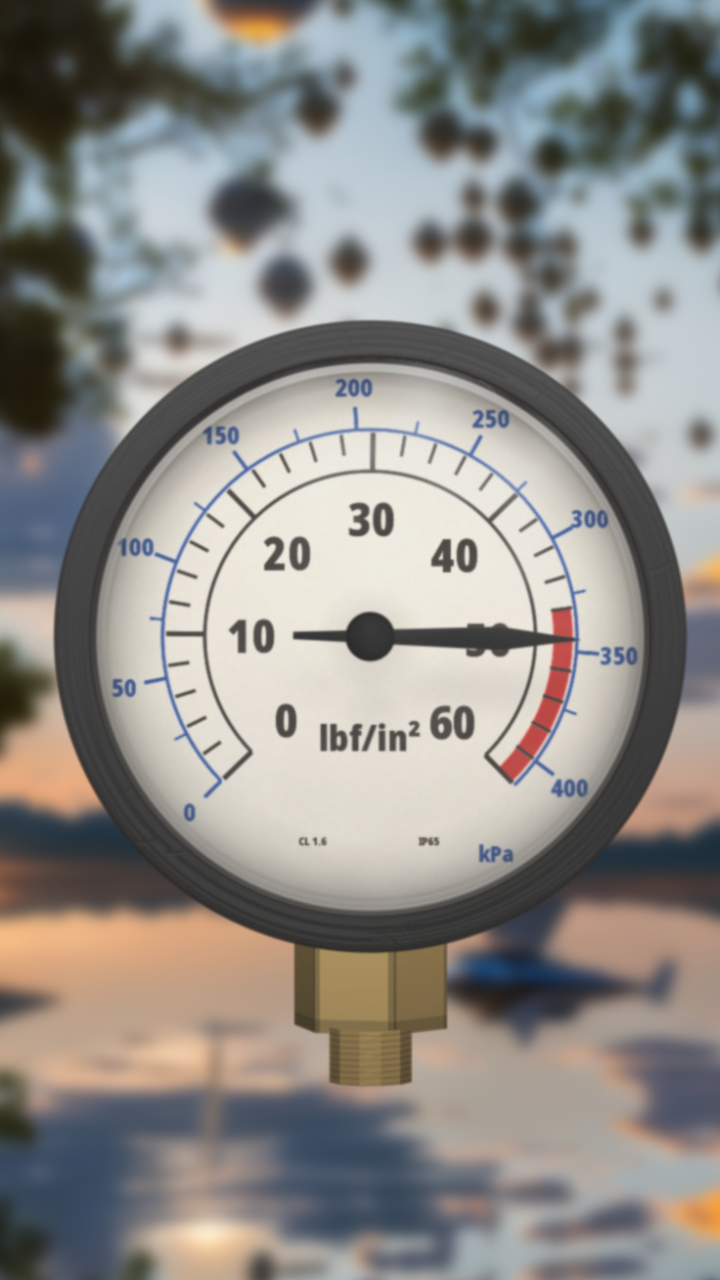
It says 50; psi
